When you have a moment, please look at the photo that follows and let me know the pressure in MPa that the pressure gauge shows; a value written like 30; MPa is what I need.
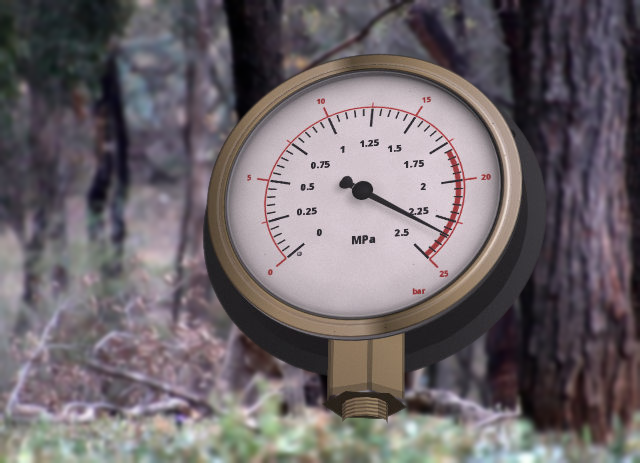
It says 2.35; MPa
